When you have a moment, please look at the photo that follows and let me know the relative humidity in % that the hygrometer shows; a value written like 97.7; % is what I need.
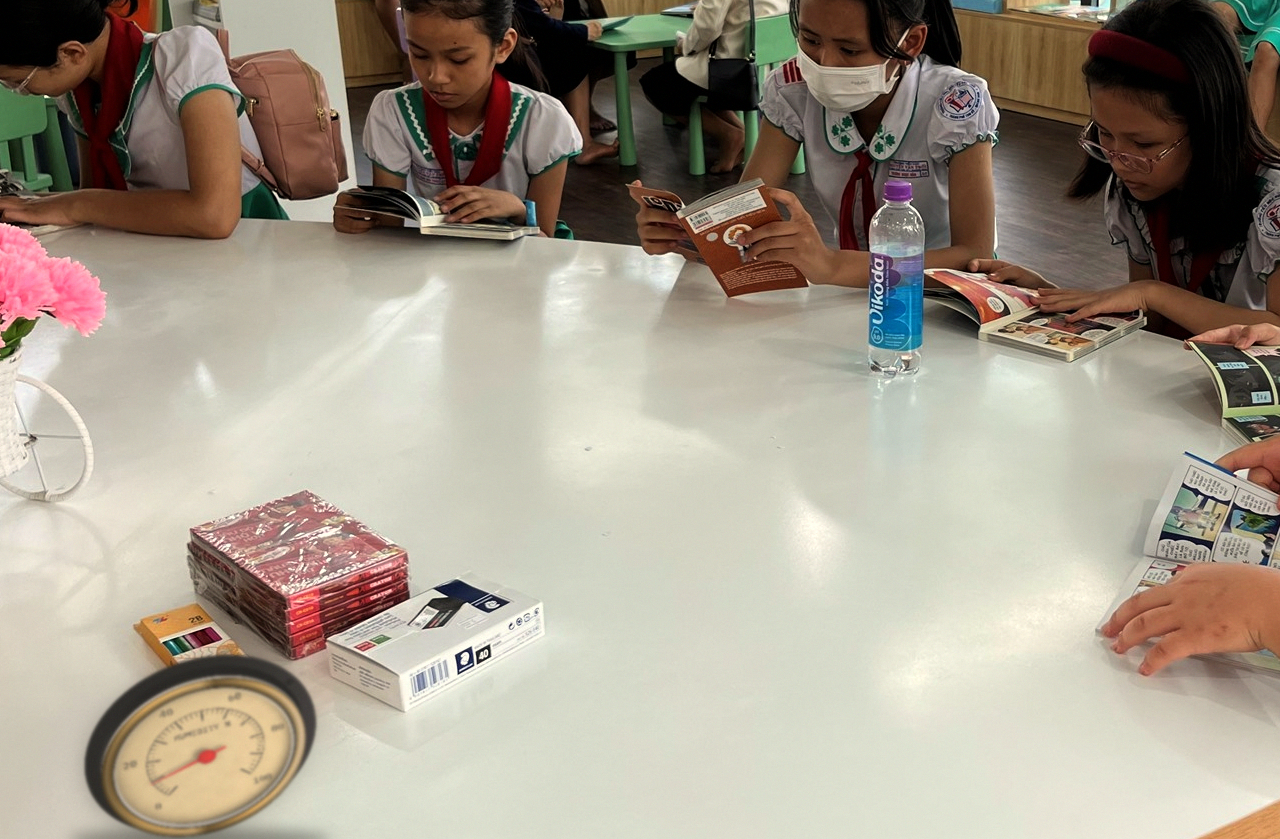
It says 10; %
